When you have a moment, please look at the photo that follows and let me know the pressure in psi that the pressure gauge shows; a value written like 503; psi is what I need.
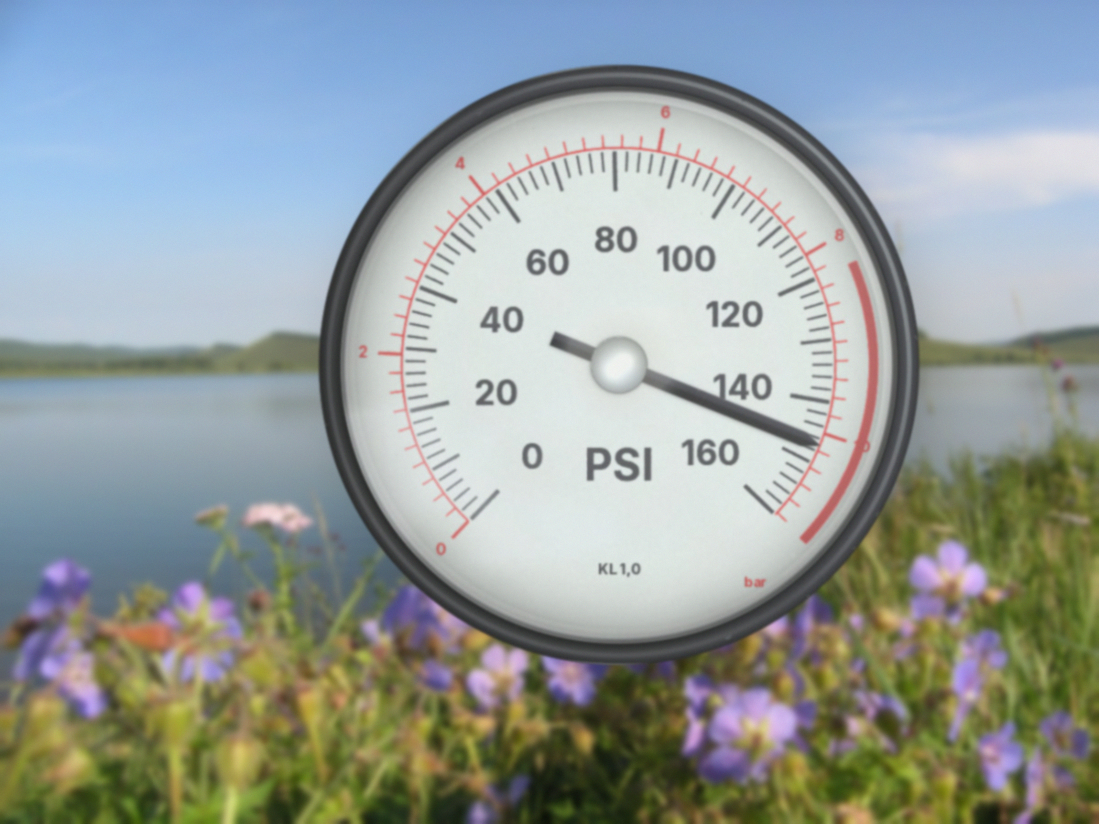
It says 147; psi
